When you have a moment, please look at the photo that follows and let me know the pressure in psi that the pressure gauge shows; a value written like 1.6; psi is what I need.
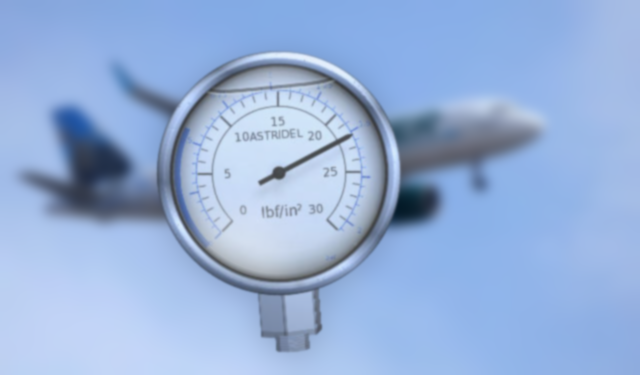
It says 22; psi
